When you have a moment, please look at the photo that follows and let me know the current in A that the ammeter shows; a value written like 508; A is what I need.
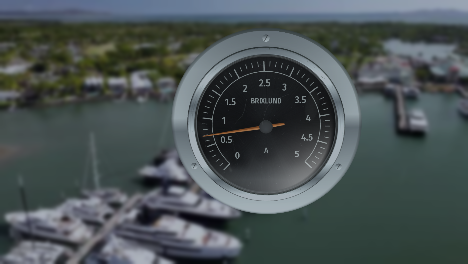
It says 0.7; A
